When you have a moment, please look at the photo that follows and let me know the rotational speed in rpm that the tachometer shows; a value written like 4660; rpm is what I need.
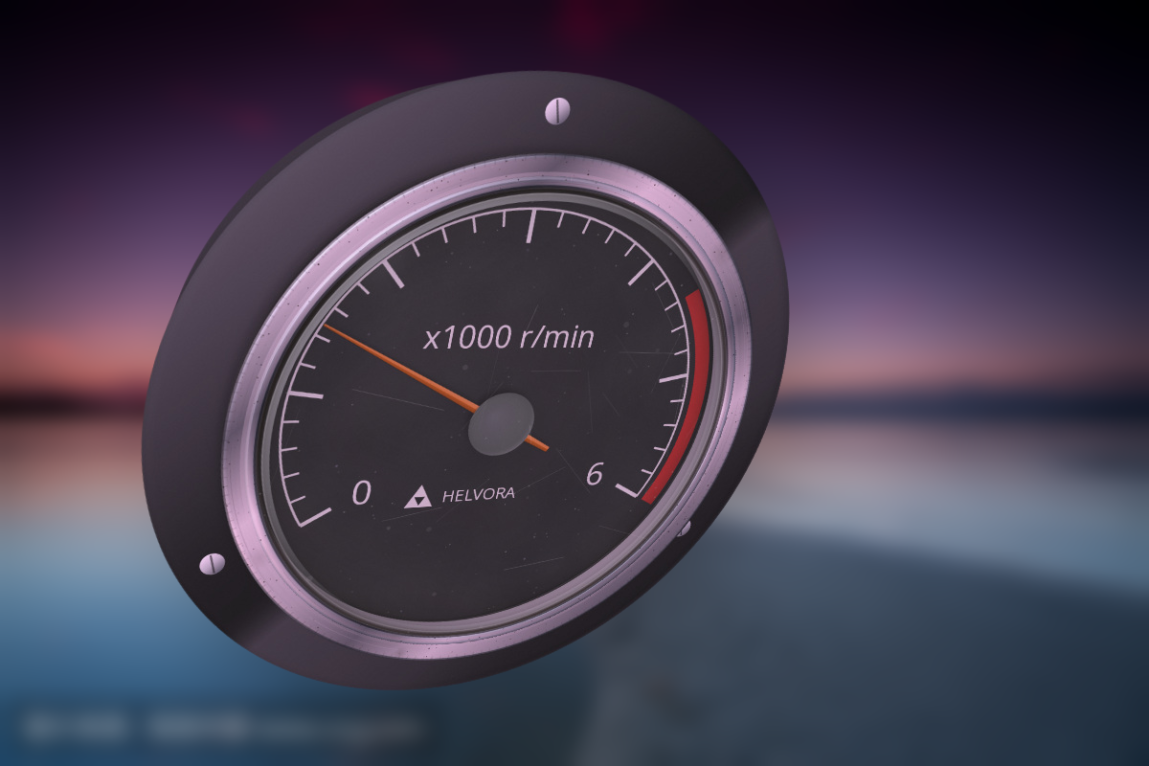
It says 1500; rpm
